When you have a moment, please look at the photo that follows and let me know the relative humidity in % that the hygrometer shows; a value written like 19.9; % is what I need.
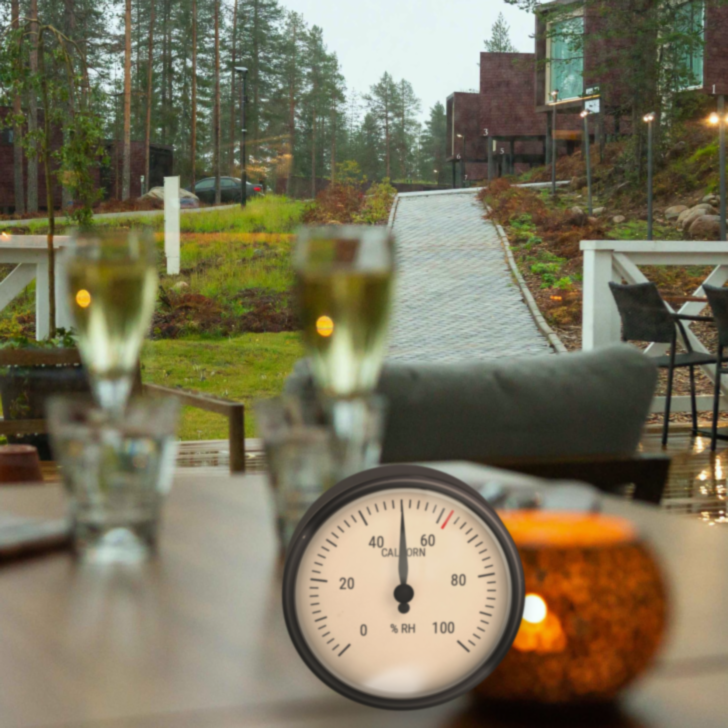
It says 50; %
